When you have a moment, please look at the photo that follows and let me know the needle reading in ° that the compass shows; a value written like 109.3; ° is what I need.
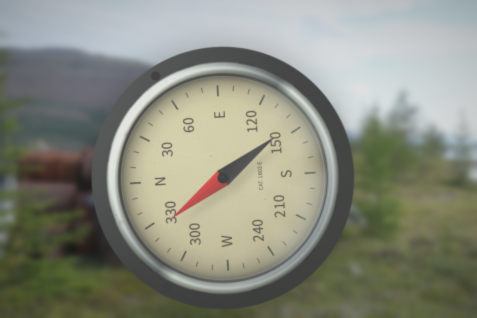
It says 325; °
